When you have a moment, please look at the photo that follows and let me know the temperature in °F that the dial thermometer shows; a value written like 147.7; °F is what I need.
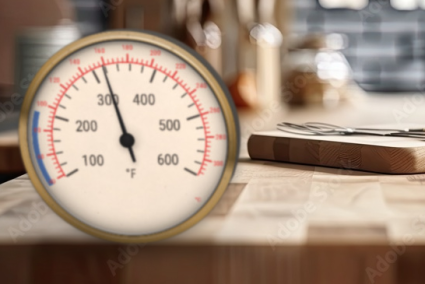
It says 320; °F
